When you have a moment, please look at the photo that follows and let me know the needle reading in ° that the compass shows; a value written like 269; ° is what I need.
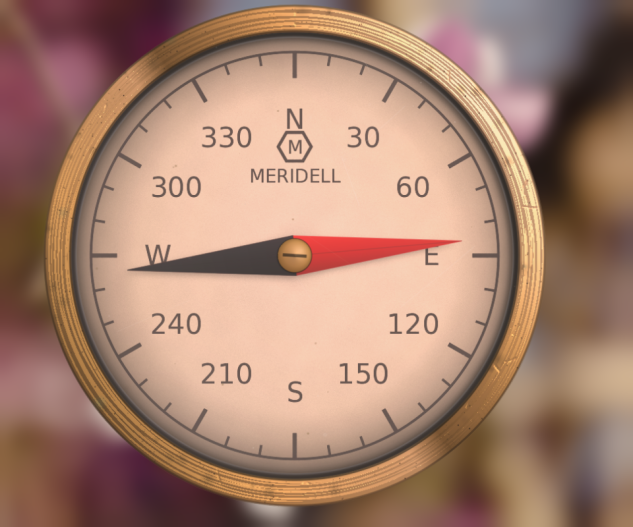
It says 85; °
